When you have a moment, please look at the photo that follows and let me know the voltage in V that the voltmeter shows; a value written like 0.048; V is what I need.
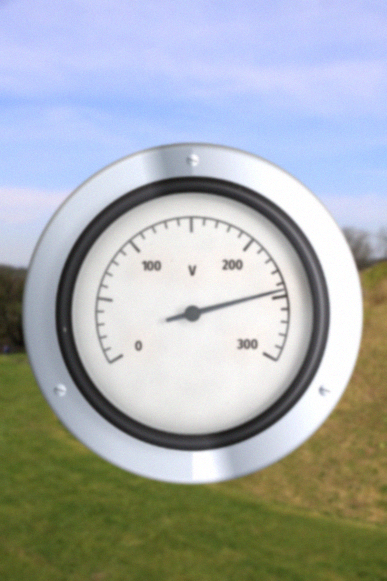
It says 245; V
